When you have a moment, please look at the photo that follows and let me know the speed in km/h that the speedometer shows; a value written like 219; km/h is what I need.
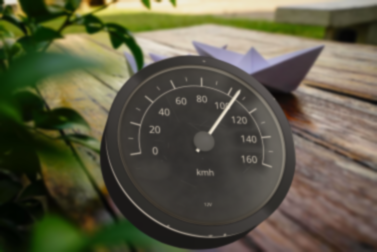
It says 105; km/h
